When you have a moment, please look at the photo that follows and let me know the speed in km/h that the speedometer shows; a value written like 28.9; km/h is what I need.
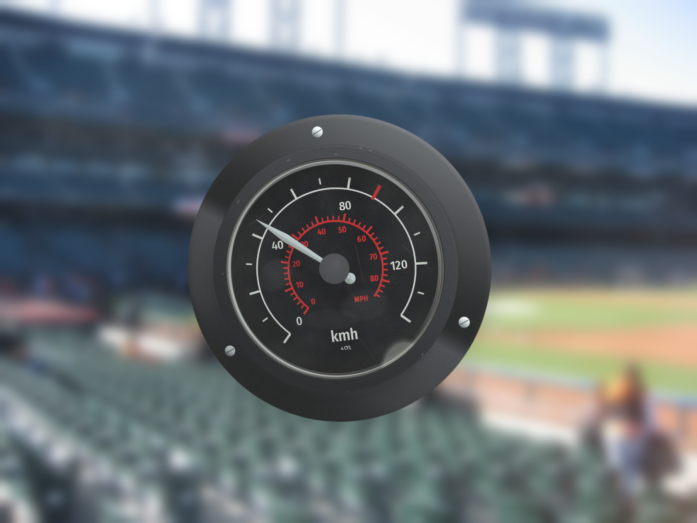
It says 45; km/h
